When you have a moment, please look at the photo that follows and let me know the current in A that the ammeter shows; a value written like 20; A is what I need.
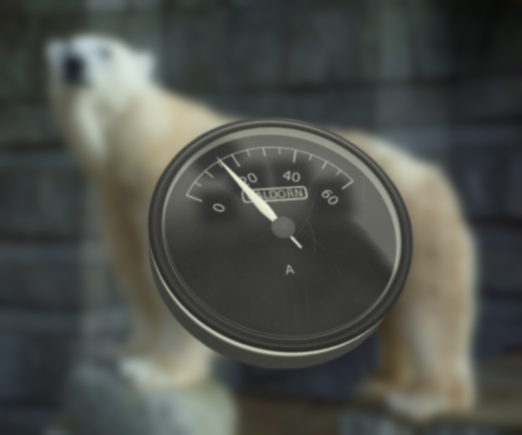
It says 15; A
